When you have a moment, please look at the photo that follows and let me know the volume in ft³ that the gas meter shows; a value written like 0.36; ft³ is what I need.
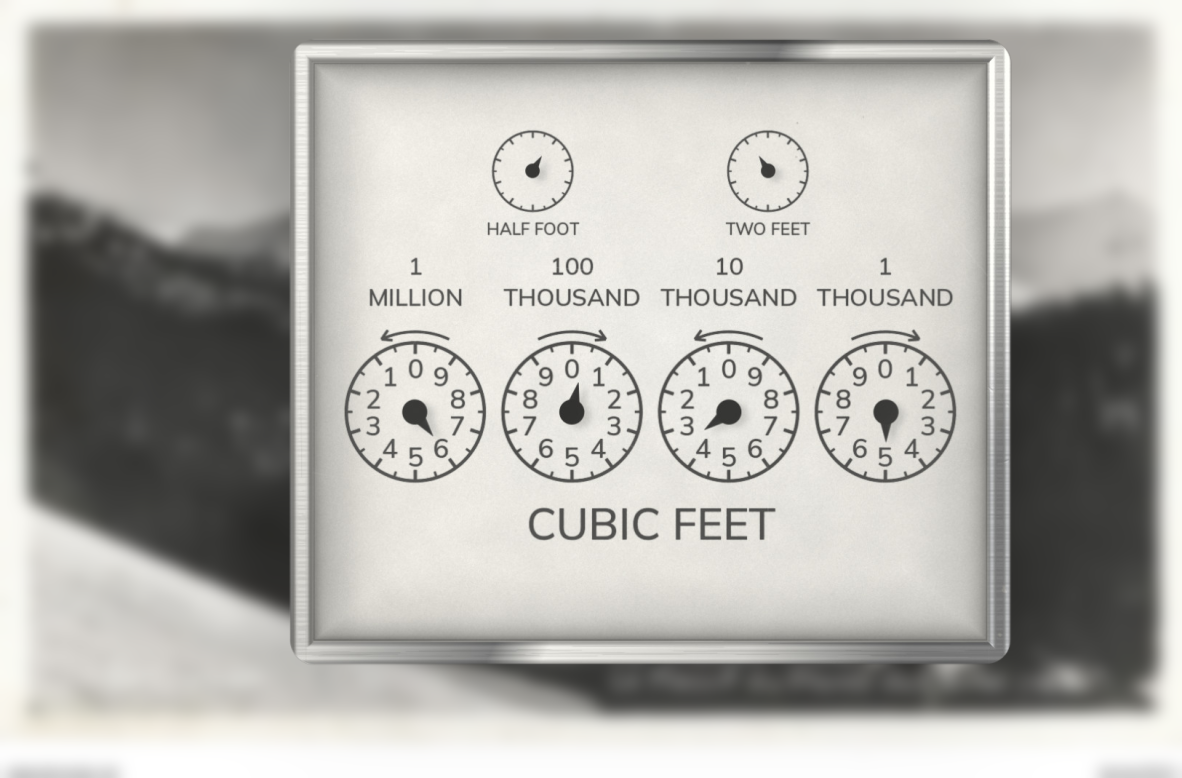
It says 603500; ft³
